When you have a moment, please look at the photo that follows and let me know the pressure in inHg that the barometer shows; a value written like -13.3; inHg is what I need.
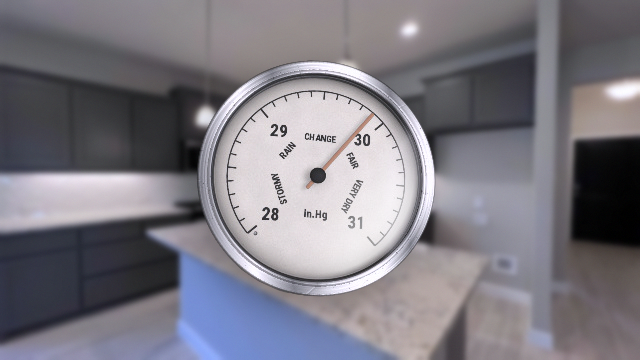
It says 29.9; inHg
